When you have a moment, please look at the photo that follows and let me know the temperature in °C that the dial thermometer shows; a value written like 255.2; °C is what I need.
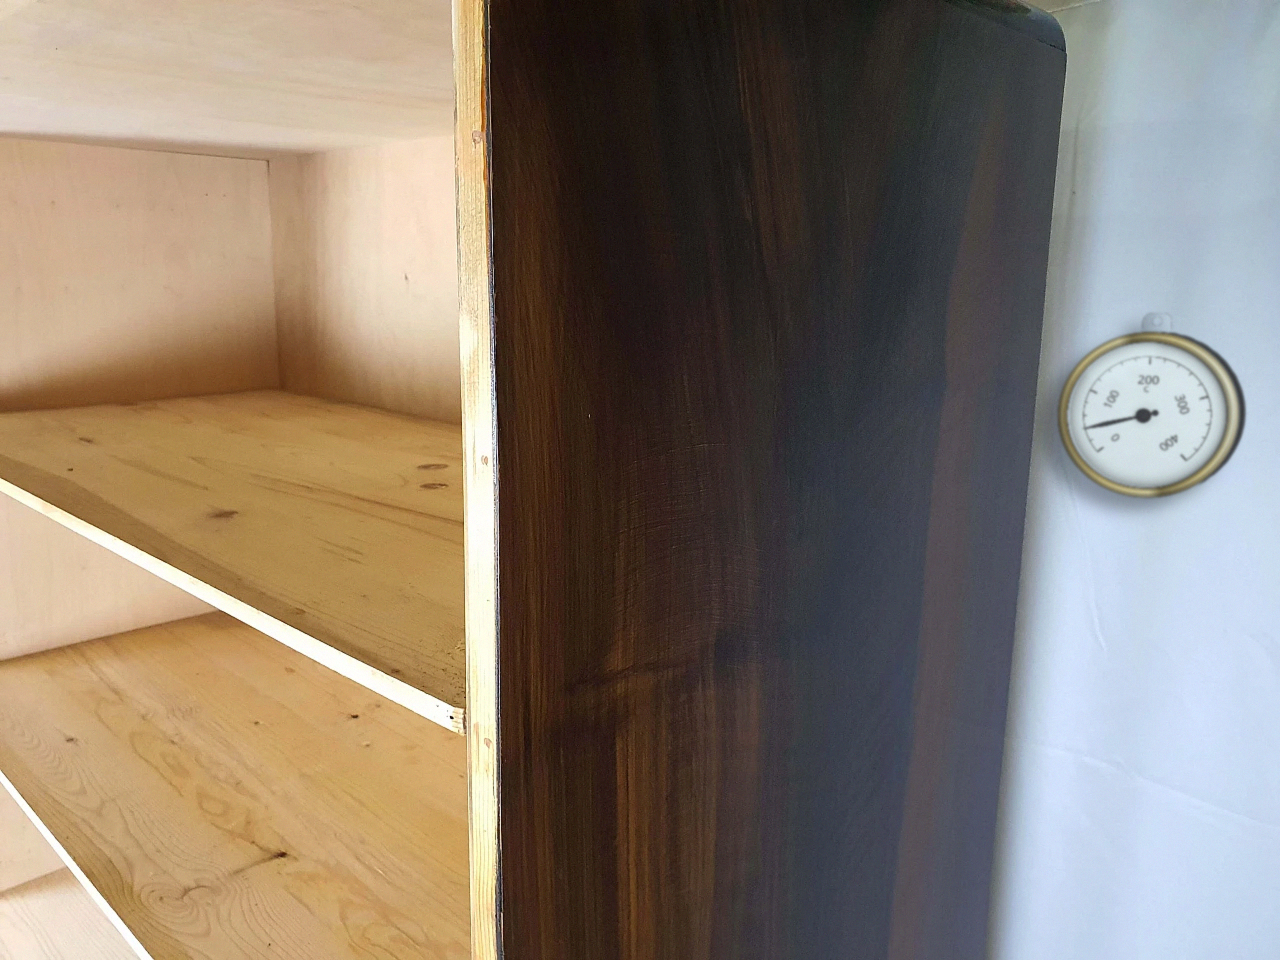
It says 40; °C
